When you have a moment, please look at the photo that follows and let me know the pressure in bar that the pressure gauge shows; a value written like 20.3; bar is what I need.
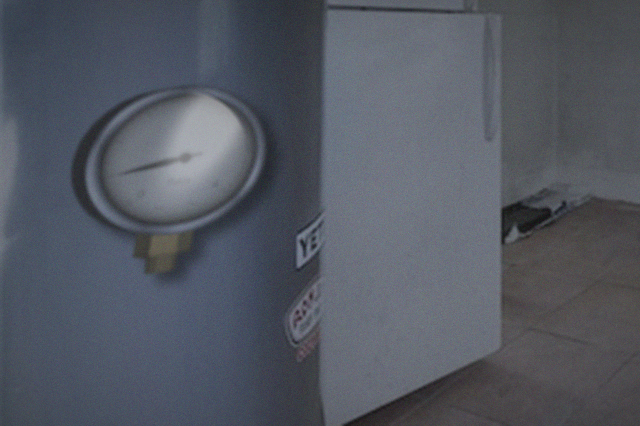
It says 0.5; bar
